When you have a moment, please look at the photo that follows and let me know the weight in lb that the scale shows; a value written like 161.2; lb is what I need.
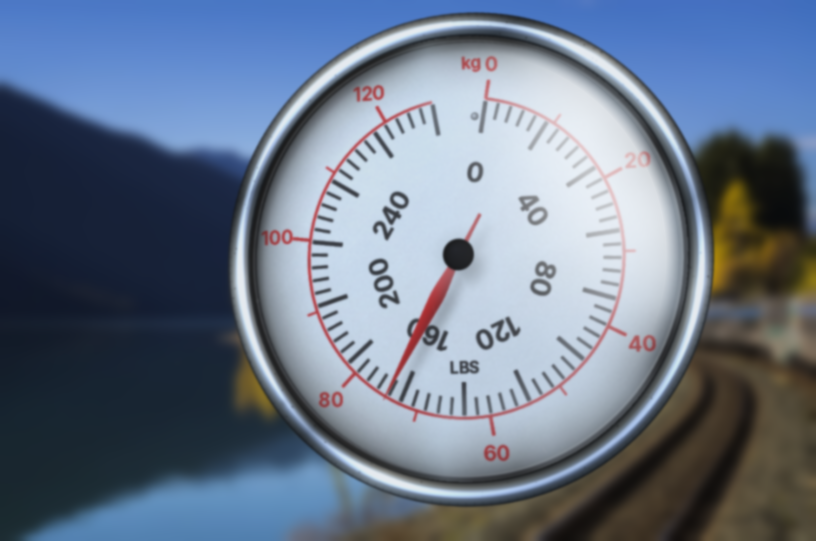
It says 164; lb
